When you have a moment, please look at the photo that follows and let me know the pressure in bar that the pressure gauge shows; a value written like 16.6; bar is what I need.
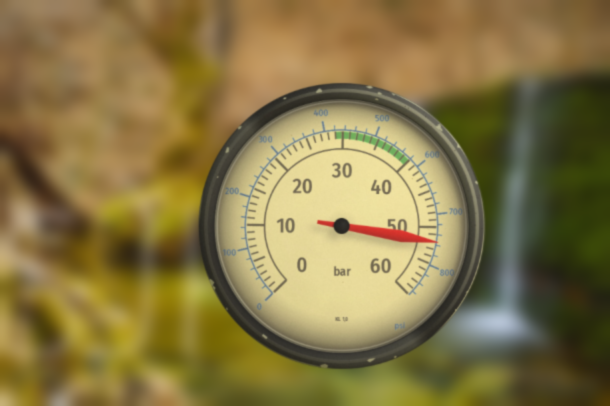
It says 52; bar
